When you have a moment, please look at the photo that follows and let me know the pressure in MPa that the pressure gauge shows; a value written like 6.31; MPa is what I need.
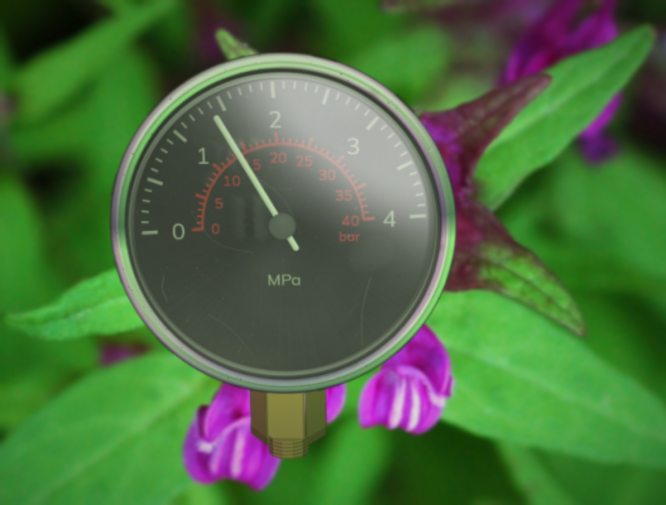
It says 1.4; MPa
